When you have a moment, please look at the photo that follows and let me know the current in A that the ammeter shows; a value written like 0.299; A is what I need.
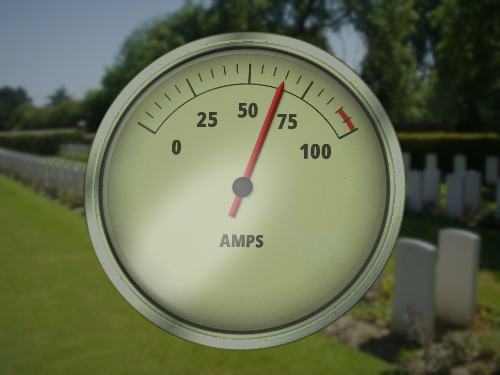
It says 65; A
